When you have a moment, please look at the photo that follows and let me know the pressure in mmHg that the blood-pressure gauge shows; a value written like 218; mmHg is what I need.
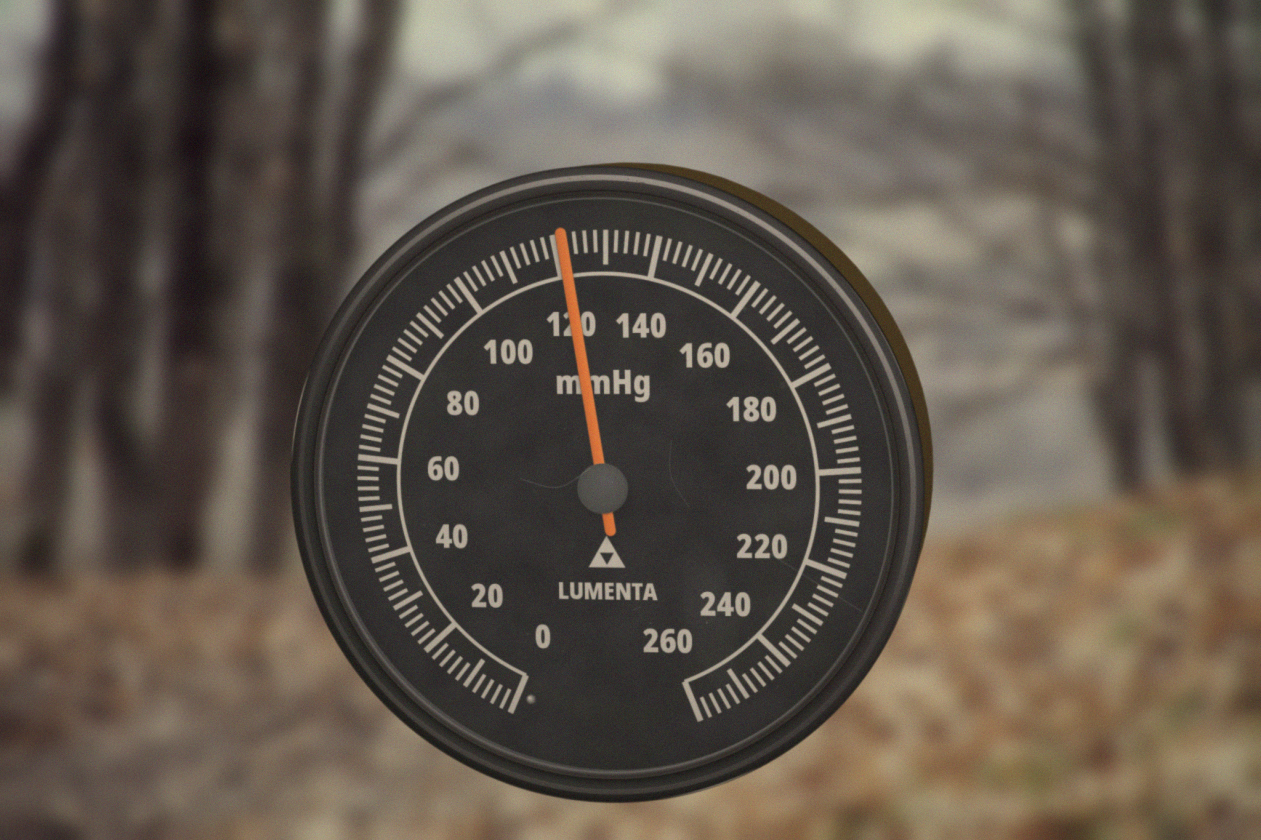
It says 122; mmHg
